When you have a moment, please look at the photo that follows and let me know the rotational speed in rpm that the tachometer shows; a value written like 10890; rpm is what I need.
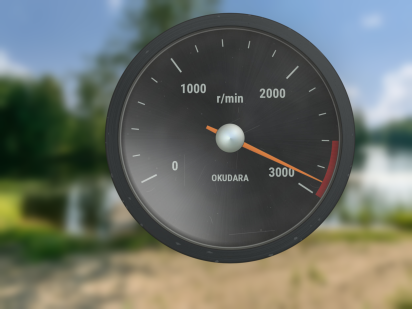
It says 2900; rpm
